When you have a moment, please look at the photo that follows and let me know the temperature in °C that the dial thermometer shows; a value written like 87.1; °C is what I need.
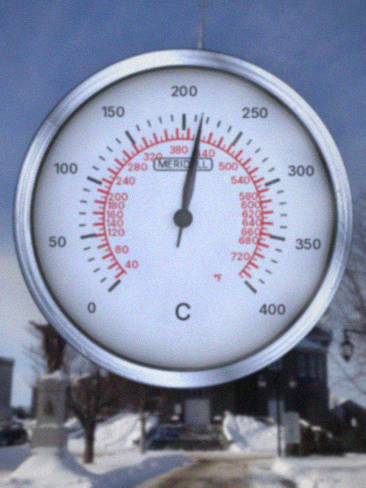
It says 215; °C
